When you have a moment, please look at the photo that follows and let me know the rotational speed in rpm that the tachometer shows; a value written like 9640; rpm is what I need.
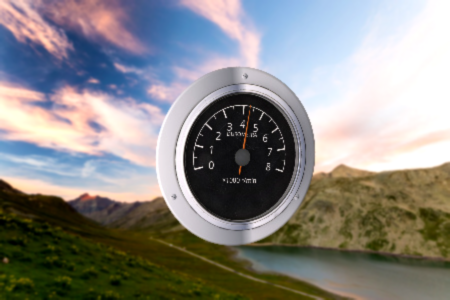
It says 4250; rpm
